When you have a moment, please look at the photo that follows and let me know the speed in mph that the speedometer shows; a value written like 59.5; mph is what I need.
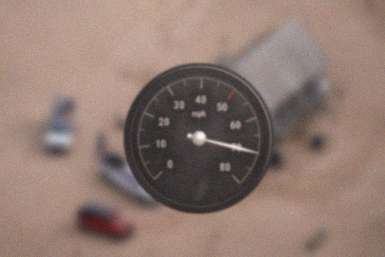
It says 70; mph
